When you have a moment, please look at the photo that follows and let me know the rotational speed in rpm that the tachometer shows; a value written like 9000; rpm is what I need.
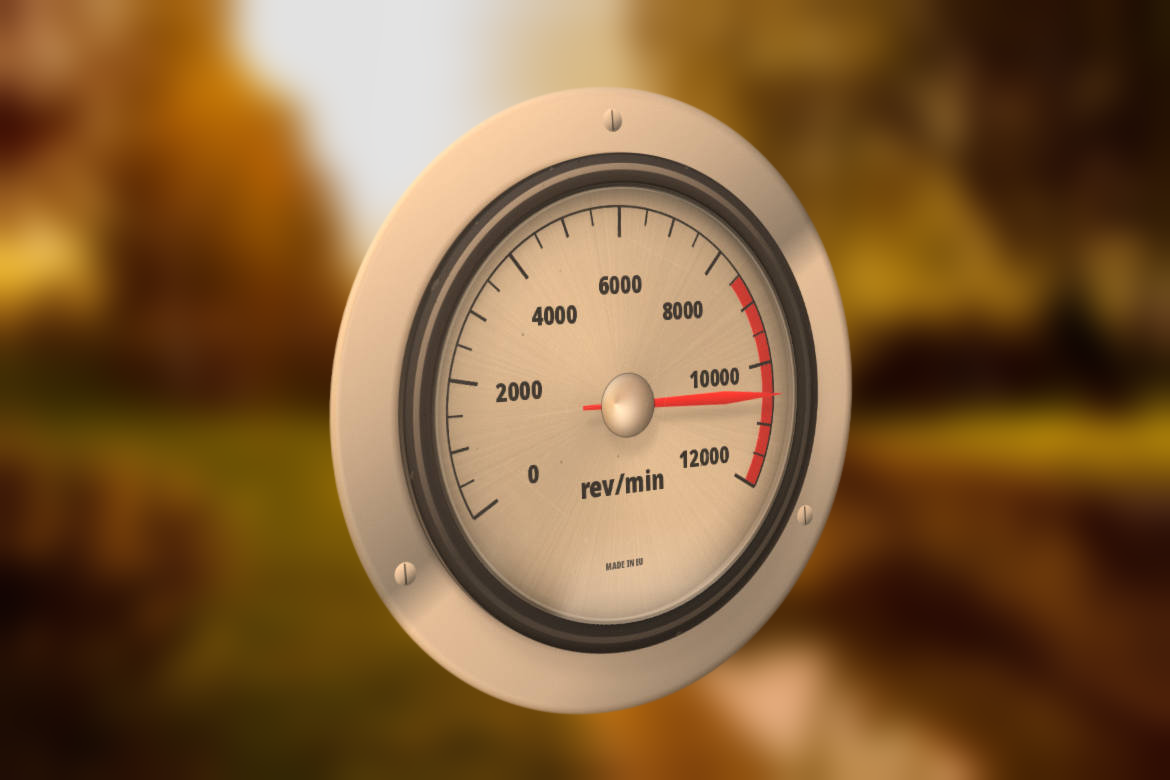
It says 10500; rpm
